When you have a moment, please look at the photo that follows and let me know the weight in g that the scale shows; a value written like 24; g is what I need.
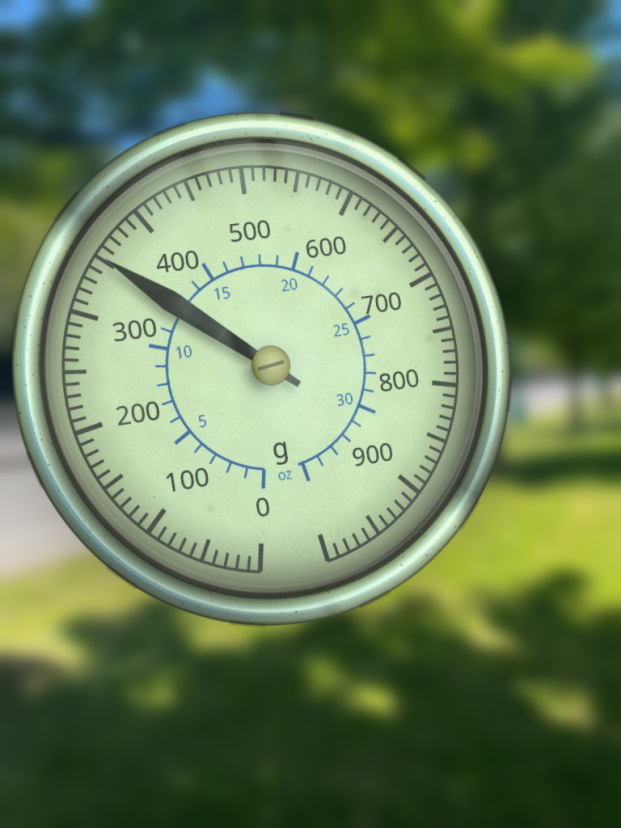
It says 350; g
